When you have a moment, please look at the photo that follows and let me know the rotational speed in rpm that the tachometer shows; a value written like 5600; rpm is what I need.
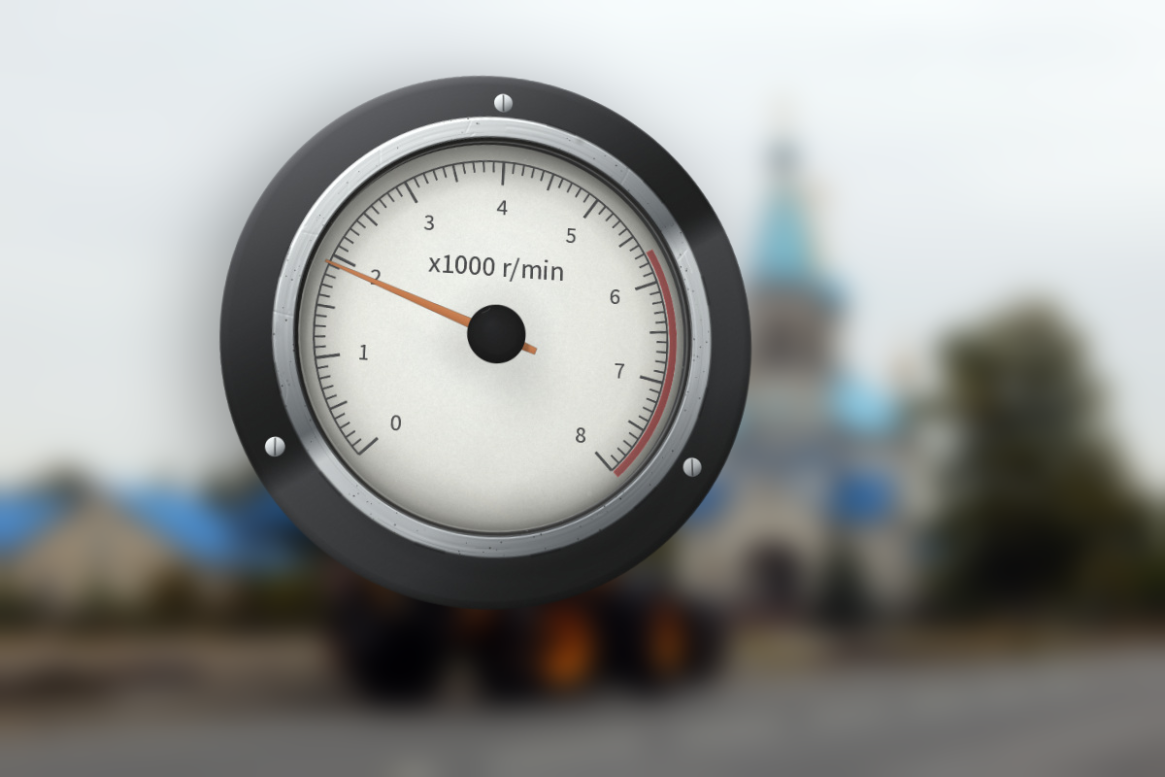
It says 1900; rpm
